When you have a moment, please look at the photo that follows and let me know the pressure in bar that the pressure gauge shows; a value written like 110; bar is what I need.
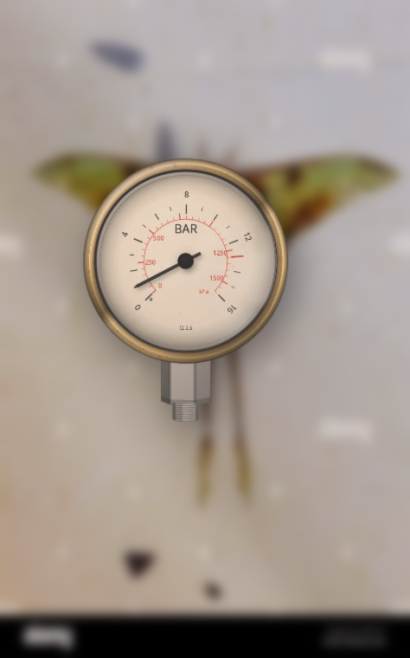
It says 1; bar
